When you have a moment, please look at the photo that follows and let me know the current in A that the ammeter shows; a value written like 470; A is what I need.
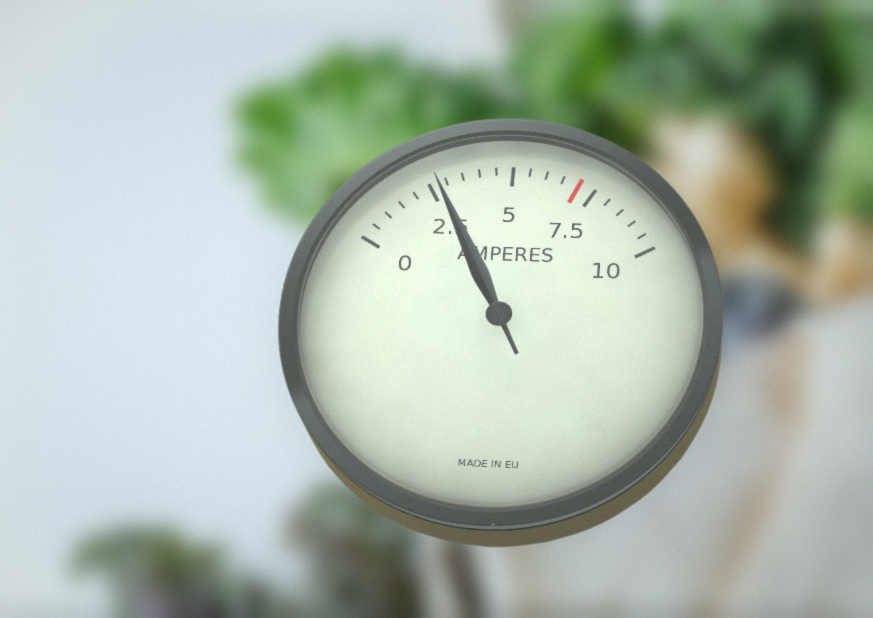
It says 2.75; A
